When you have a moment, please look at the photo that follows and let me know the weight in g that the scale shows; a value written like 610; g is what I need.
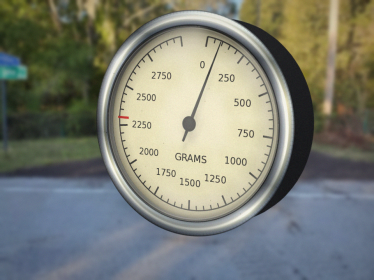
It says 100; g
